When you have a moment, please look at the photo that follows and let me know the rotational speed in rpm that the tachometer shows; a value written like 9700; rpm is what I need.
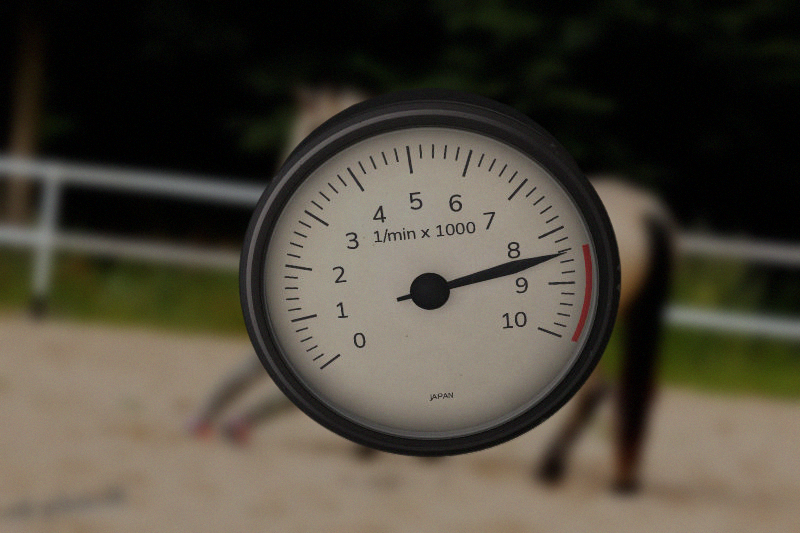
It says 8400; rpm
